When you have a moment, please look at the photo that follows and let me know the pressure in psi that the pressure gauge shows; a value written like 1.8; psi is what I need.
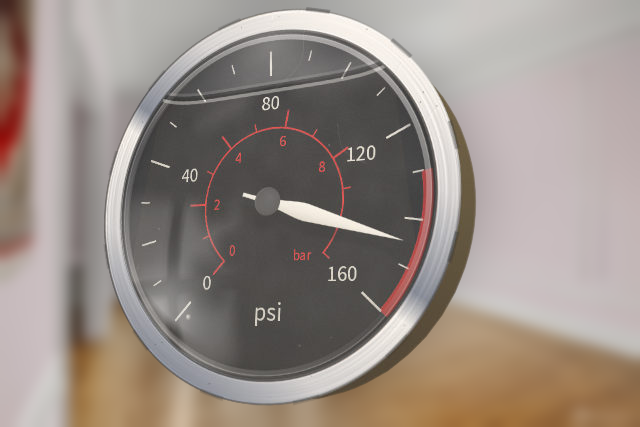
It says 145; psi
